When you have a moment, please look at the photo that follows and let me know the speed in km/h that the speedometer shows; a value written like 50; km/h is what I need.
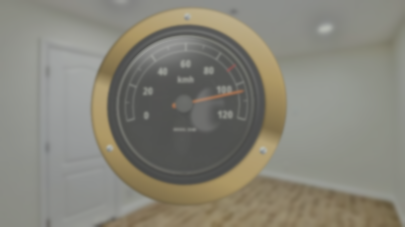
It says 105; km/h
